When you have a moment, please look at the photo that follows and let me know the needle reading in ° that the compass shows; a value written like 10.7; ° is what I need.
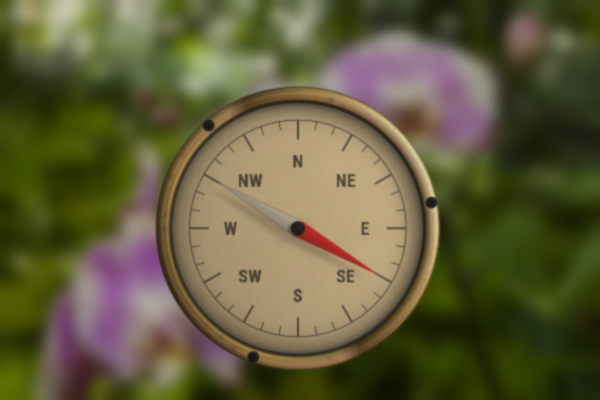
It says 120; °
